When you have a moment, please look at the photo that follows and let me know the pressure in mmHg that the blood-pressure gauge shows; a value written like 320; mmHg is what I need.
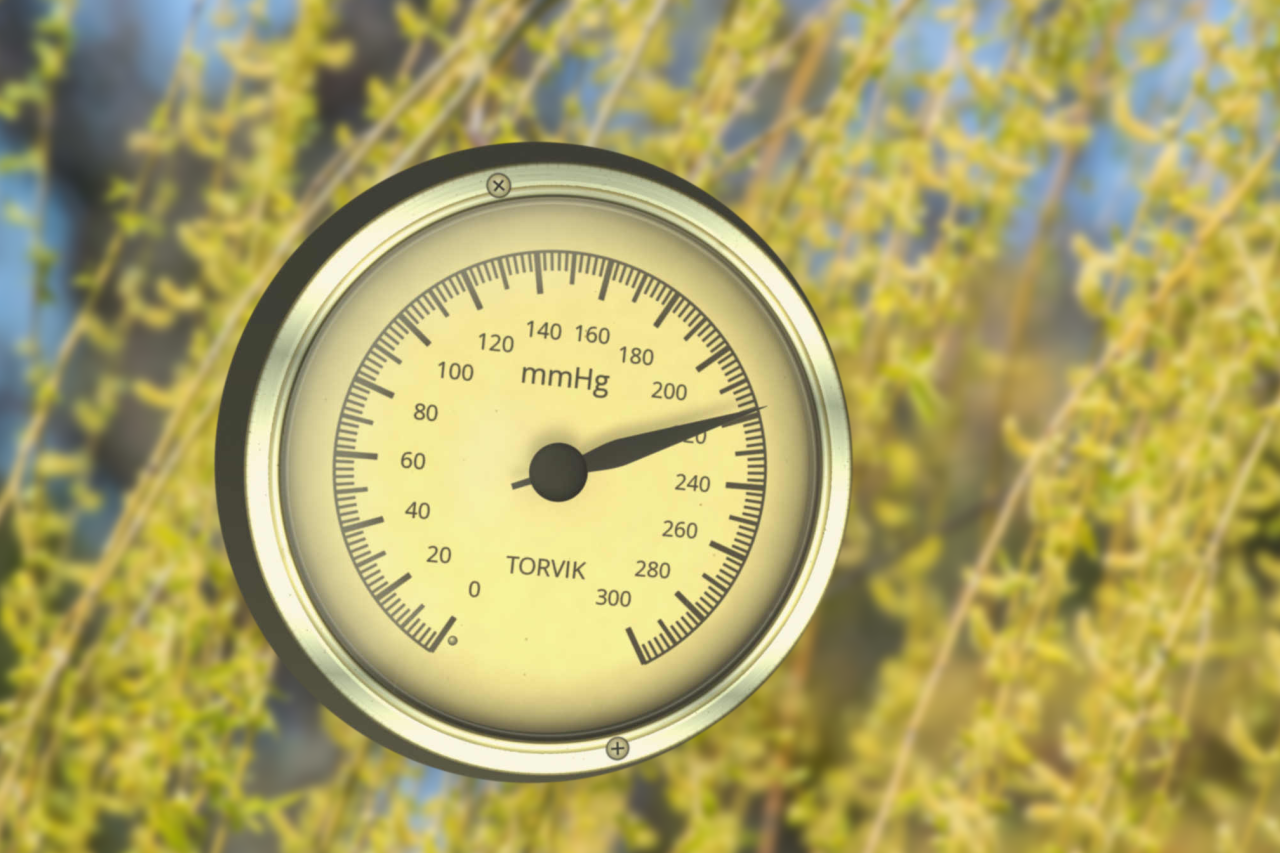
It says 218; mmHg
